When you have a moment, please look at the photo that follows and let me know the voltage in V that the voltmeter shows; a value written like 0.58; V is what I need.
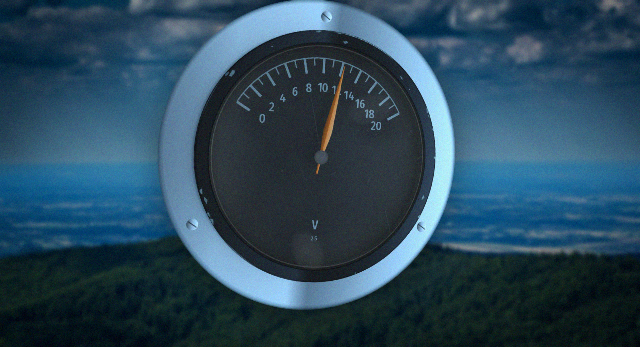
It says 12; V
